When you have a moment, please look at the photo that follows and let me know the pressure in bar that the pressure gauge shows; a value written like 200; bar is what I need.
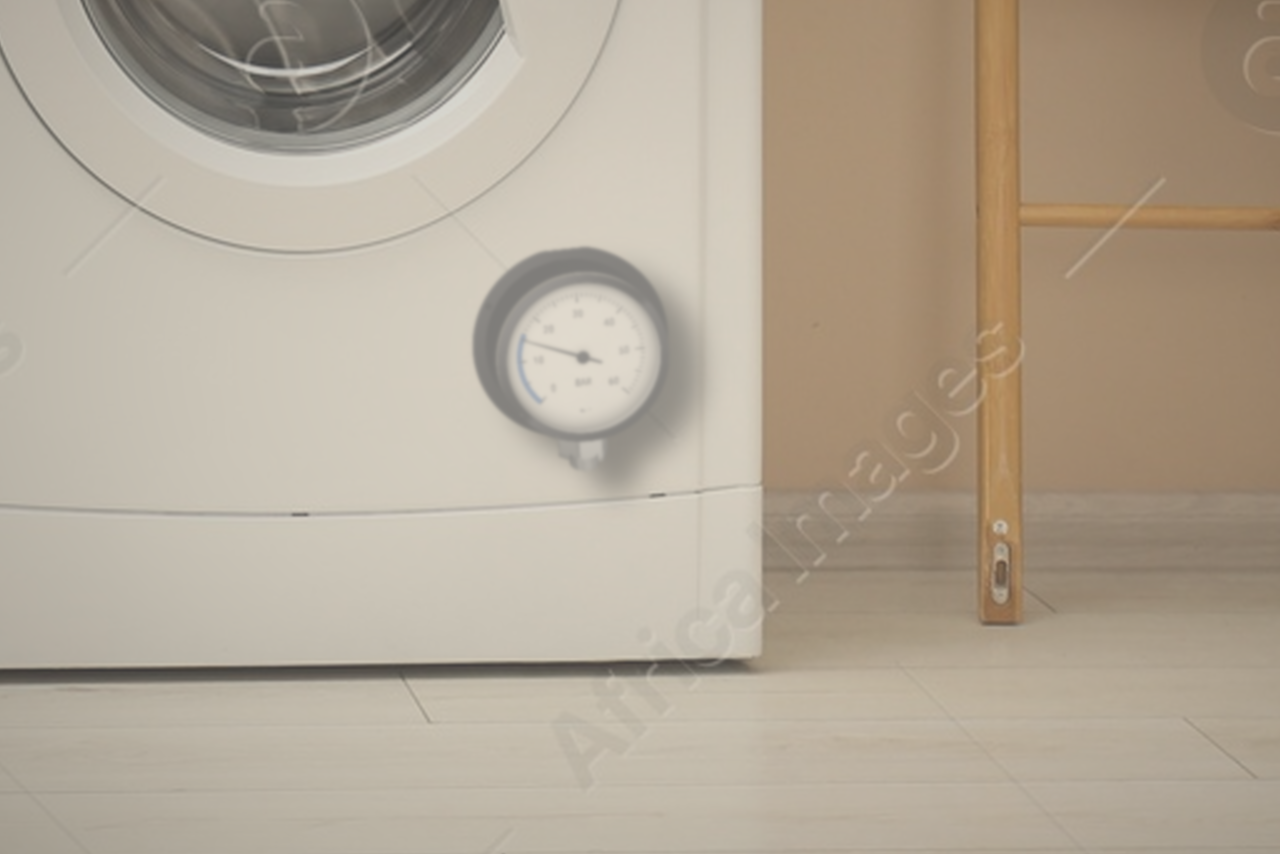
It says 15; bar
